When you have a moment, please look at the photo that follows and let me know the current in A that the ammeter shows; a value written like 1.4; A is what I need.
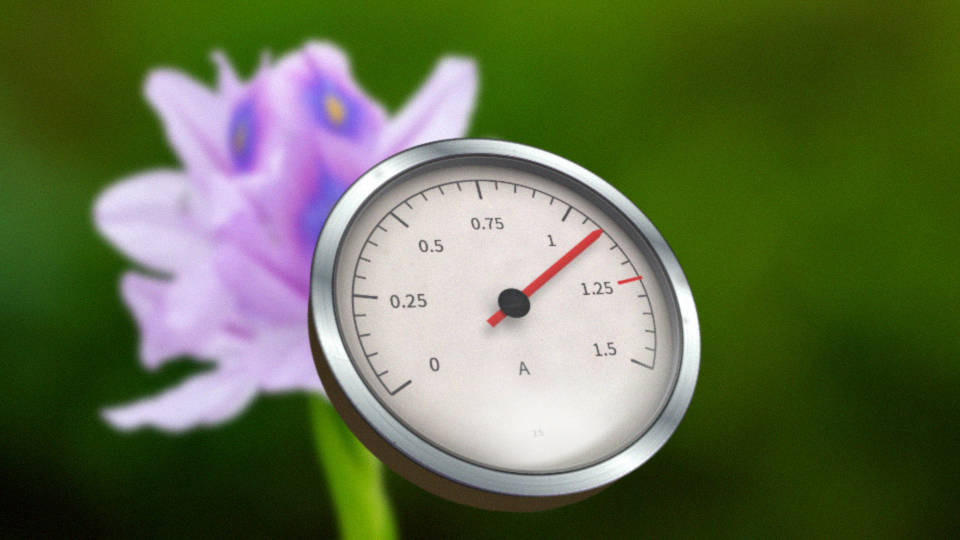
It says 1.1; A
